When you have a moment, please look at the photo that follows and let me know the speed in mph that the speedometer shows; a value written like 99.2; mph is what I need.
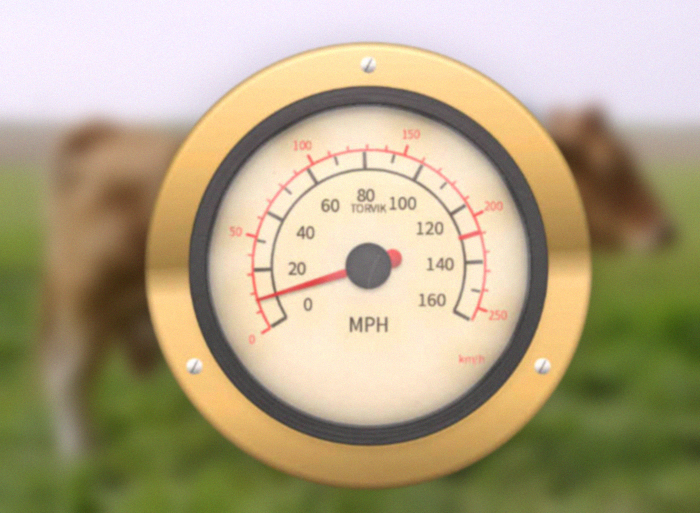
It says 10; mph
